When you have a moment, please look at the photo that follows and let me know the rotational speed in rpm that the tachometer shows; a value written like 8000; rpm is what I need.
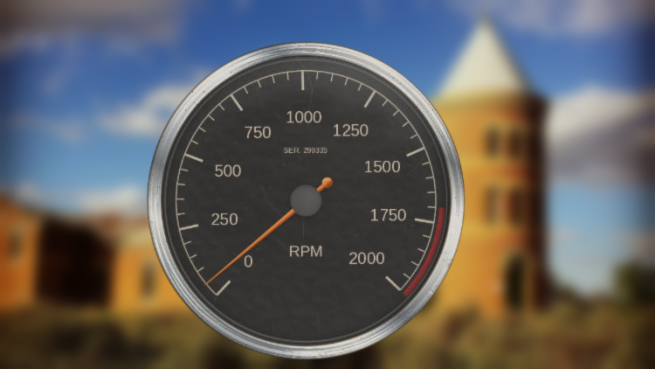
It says 50; rpm
